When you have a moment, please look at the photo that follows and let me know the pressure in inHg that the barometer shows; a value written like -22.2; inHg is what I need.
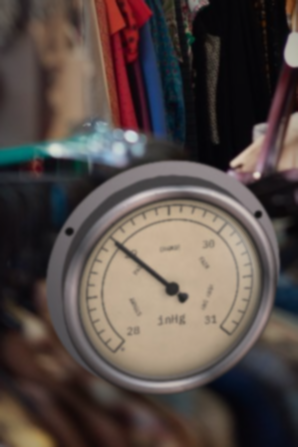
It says 29; inHg
